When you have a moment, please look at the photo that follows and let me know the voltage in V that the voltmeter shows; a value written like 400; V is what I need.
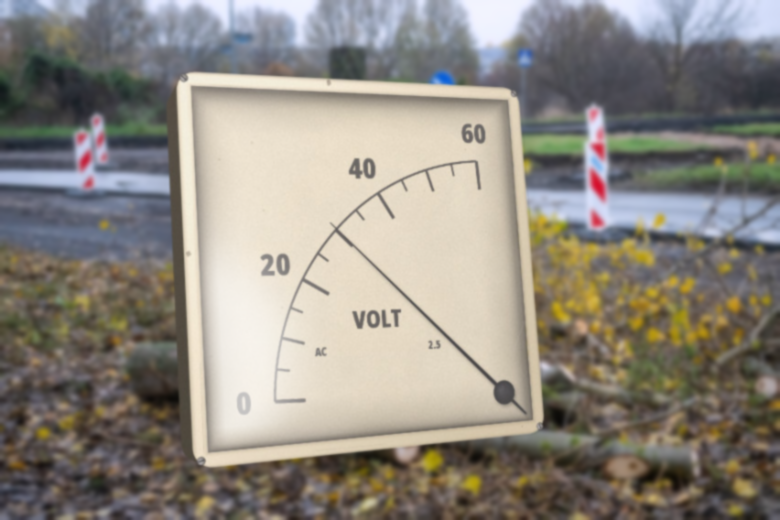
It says 30; V
